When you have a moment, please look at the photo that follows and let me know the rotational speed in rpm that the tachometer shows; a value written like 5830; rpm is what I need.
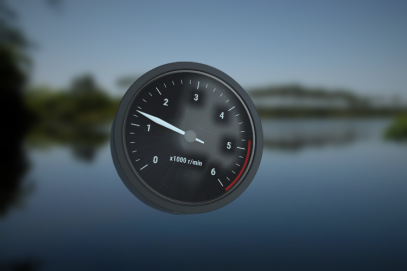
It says 1300; rpm
